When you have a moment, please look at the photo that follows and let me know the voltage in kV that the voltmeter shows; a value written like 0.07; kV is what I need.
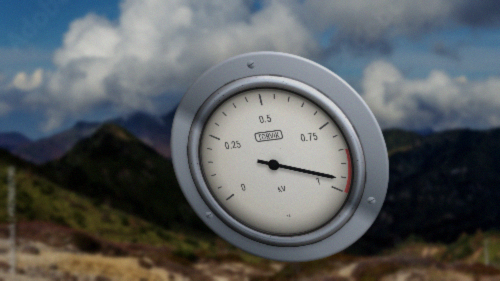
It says 0.95; kV
